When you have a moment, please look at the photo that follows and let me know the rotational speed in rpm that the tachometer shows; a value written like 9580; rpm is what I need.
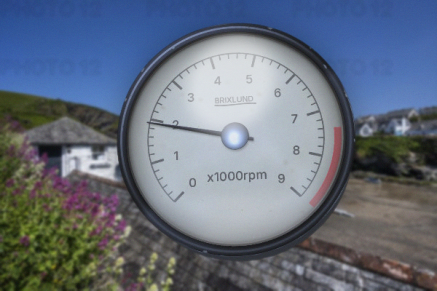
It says 1900; rpm
